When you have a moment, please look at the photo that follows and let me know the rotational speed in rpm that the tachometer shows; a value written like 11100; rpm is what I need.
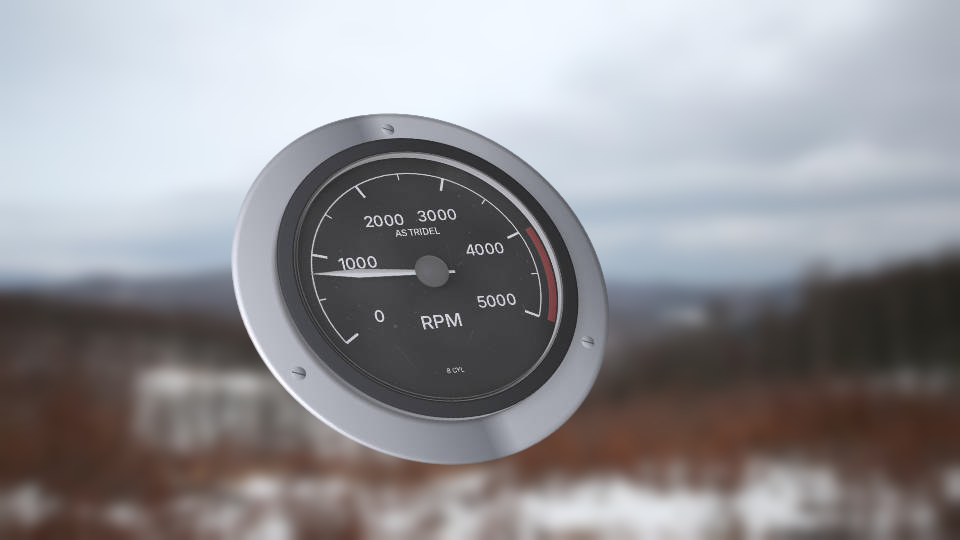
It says 750; rpm
